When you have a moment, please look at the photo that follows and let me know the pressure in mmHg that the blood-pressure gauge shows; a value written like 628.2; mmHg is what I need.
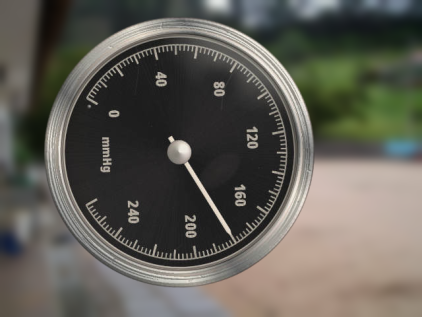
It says 180; mmHg
